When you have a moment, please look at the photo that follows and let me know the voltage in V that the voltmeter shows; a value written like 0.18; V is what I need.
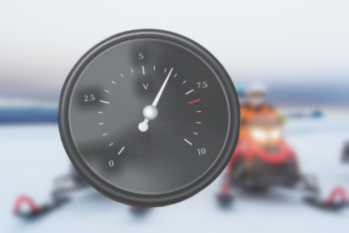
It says 6.25; V
